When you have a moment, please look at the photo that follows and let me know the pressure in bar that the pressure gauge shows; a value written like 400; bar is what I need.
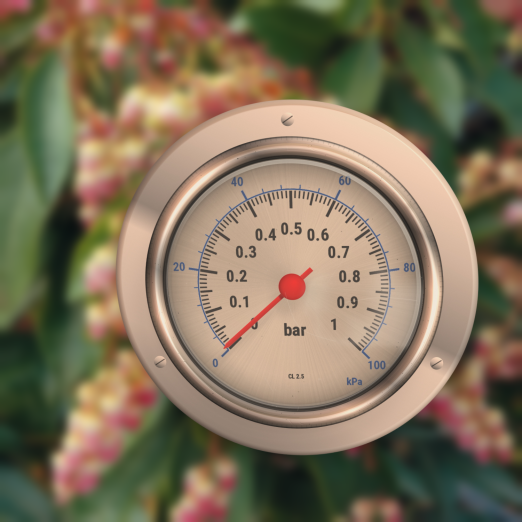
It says 0.01; bar
